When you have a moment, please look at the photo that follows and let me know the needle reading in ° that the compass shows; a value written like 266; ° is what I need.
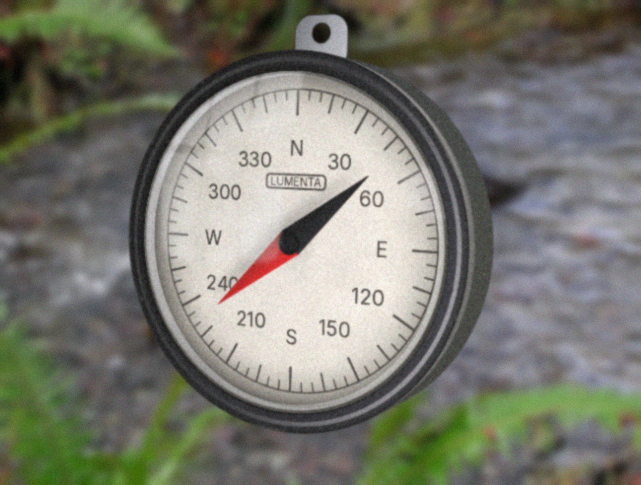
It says 230; °
